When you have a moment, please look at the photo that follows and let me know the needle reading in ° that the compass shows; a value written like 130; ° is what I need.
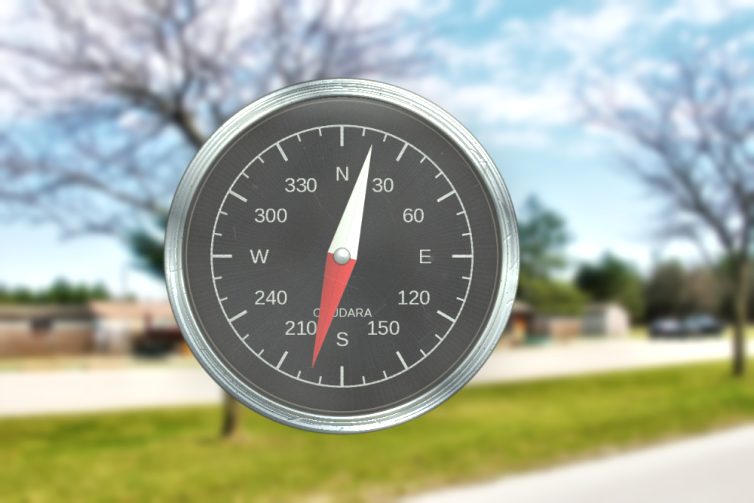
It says 195; °
